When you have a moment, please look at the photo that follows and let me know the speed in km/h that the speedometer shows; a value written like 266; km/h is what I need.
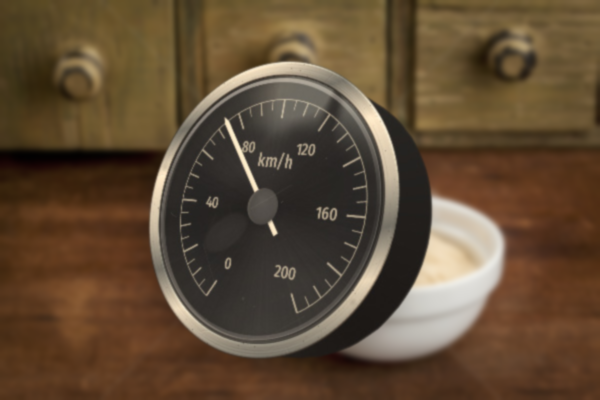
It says 75; km/h
